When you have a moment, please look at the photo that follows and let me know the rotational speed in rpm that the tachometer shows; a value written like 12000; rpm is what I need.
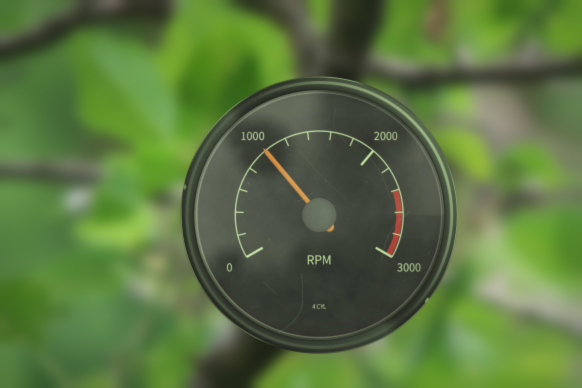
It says 1000; rpm
